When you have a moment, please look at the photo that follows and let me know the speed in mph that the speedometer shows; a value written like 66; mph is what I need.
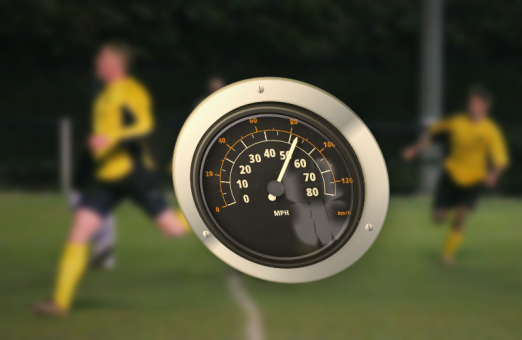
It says 52.5; mph
